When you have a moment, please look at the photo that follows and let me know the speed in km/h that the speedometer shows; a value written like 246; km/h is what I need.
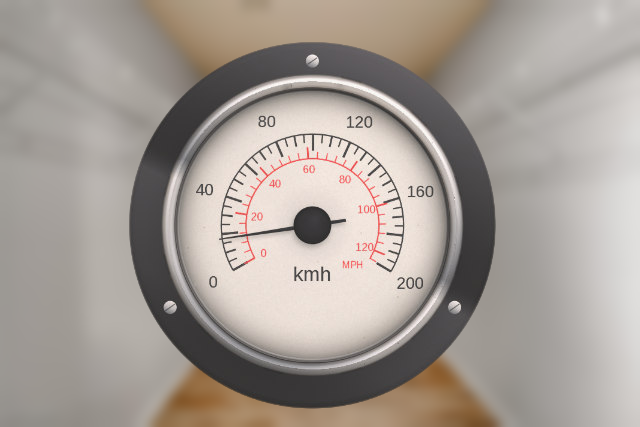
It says 17.5; km/h
